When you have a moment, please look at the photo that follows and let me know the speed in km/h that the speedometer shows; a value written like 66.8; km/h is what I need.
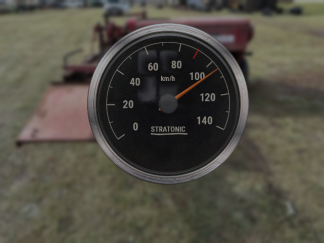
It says 105; km/h
